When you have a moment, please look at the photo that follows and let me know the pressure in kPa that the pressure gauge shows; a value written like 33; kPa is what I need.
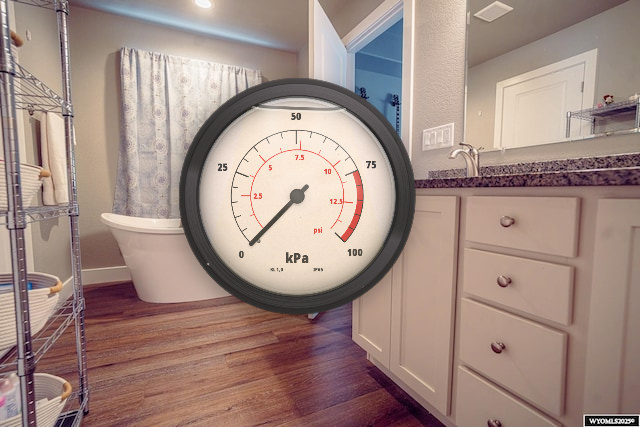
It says 0; kPa
